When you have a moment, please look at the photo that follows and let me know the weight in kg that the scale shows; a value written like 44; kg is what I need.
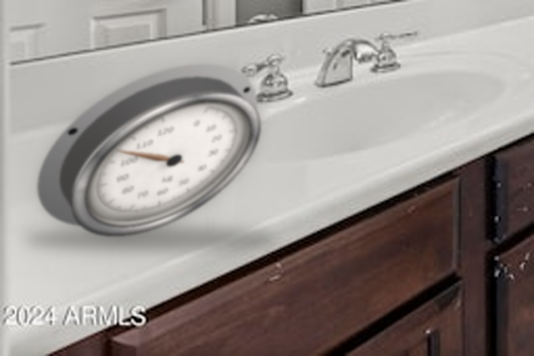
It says 105; kg
